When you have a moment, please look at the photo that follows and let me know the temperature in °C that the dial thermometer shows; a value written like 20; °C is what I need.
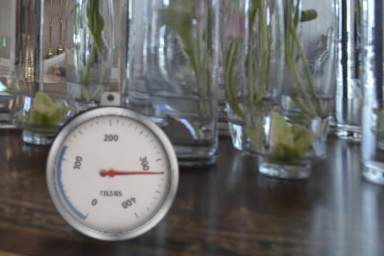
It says 320; °C
